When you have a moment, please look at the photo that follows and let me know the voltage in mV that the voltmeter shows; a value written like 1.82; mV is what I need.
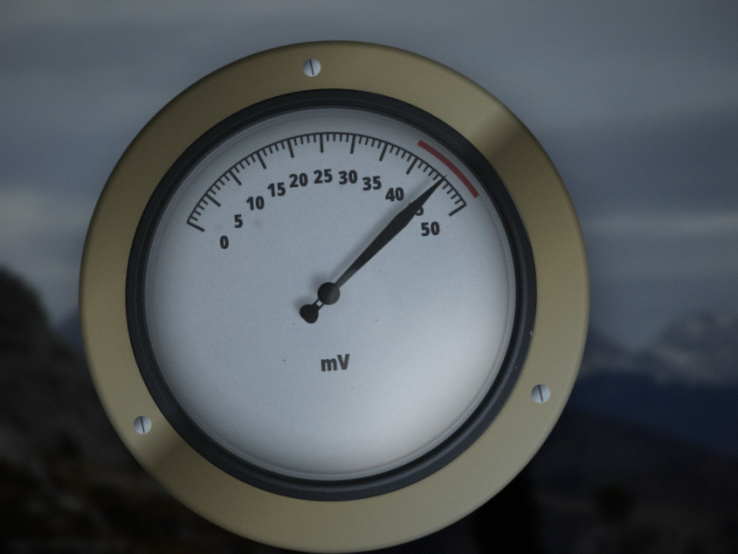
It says 45; mV
